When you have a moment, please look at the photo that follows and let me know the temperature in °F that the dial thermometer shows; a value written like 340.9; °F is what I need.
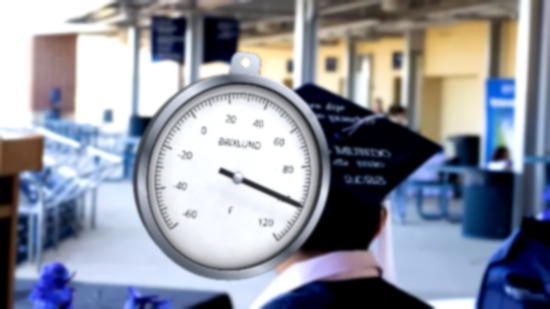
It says 100; °F
